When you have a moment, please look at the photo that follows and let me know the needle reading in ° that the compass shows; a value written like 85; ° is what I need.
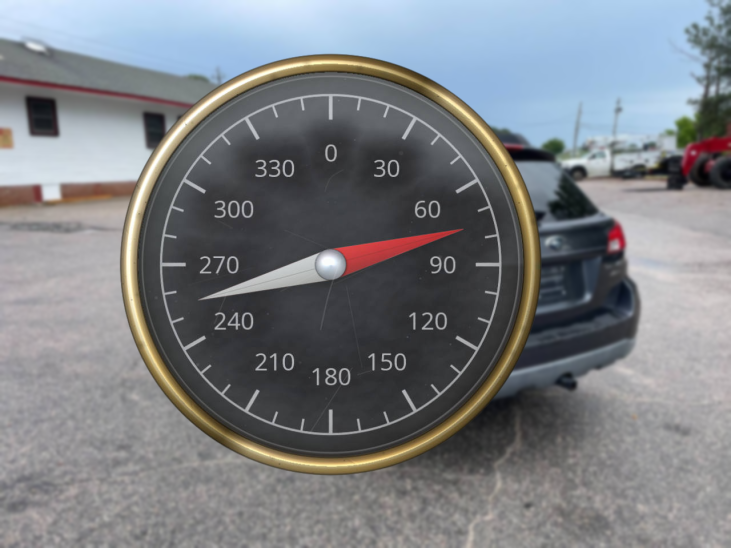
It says 75; °
